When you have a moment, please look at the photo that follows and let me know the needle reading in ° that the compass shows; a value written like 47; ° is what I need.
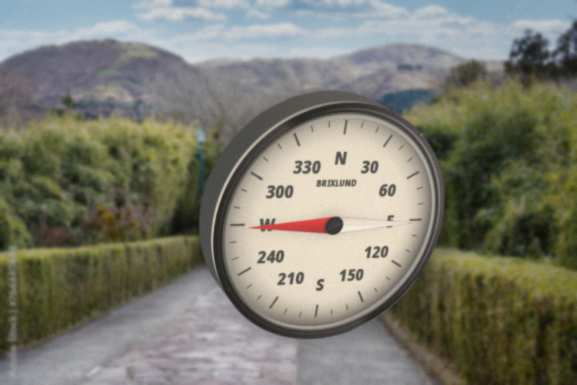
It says 270; °
